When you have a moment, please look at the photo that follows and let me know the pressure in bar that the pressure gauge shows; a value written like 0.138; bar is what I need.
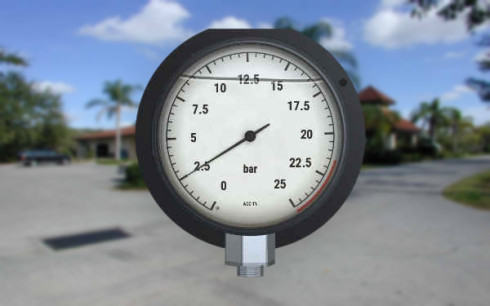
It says 2.5; bar
